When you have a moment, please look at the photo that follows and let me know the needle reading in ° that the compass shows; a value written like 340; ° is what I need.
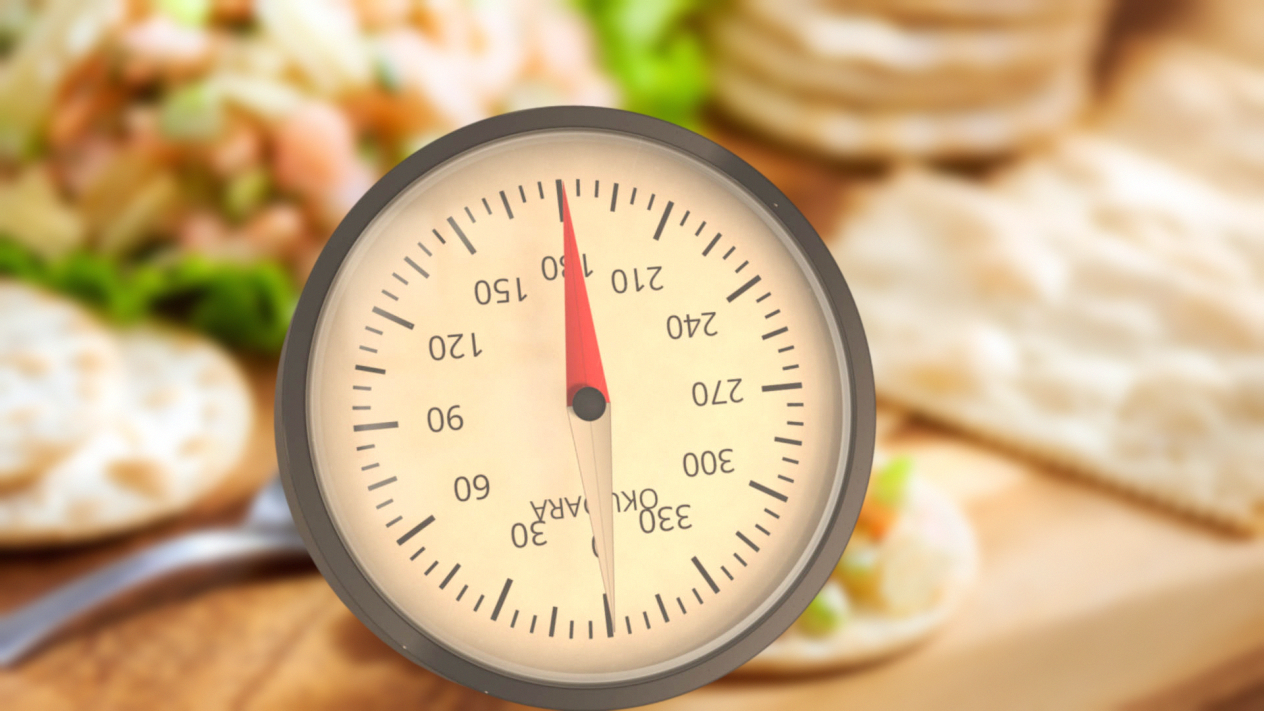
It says 180; °
